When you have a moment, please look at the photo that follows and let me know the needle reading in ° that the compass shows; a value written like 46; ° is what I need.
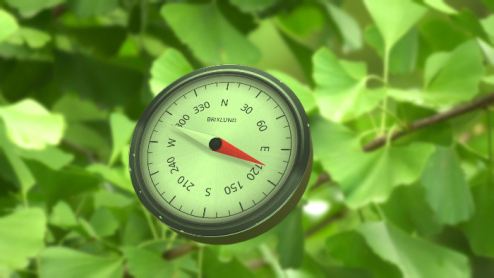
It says 110; °
